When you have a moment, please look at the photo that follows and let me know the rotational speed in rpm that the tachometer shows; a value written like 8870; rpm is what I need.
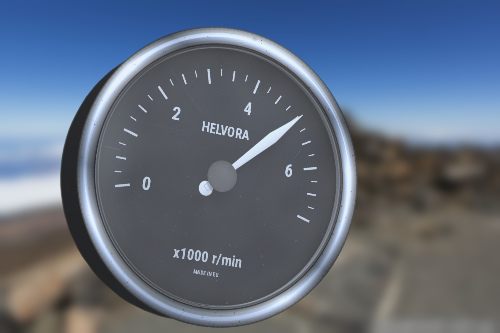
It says 5000; rpm
